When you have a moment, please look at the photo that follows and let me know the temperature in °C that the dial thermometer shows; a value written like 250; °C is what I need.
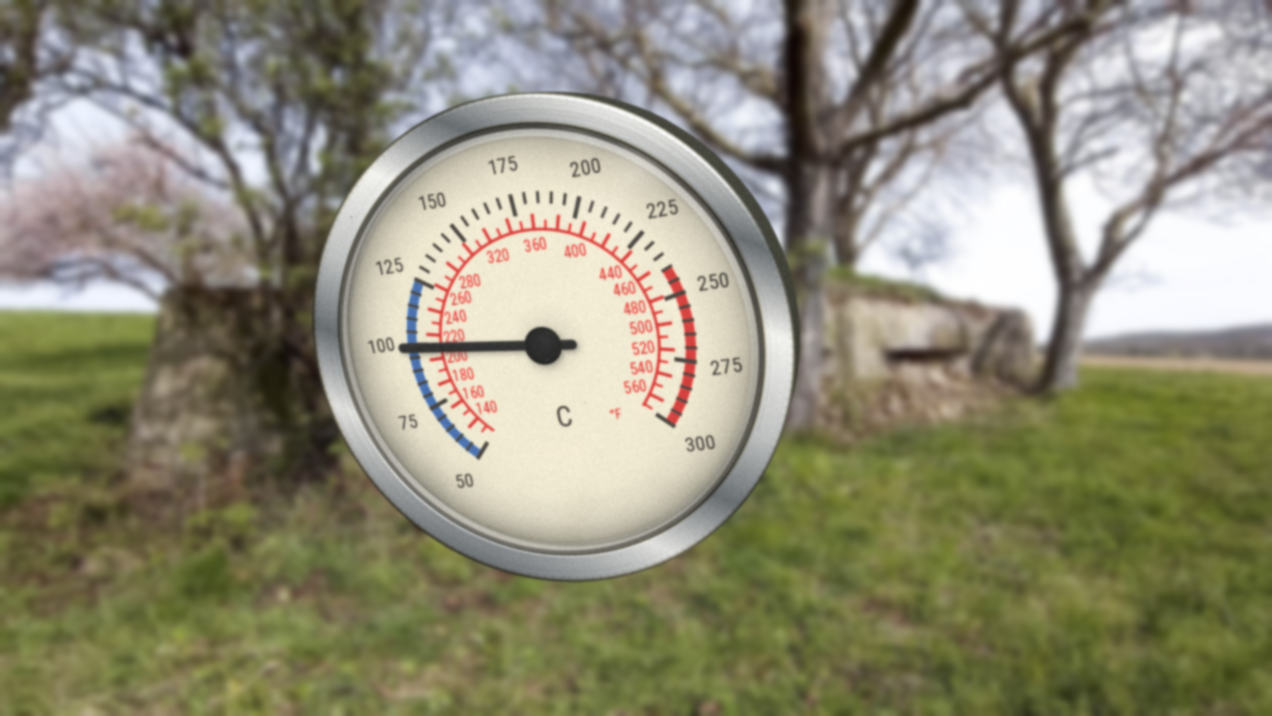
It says 100; °C
